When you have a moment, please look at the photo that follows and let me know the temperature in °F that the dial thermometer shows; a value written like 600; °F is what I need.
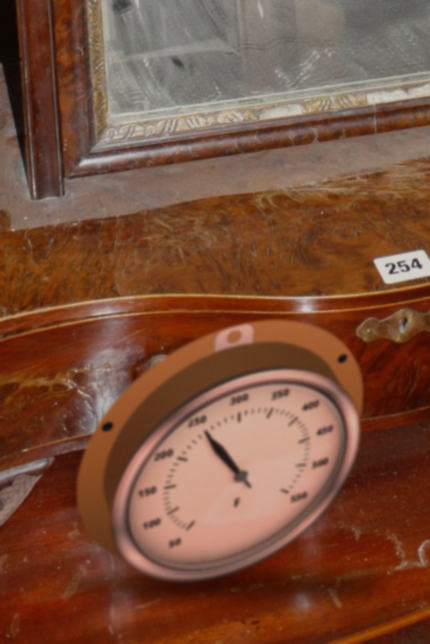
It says 250; °F
